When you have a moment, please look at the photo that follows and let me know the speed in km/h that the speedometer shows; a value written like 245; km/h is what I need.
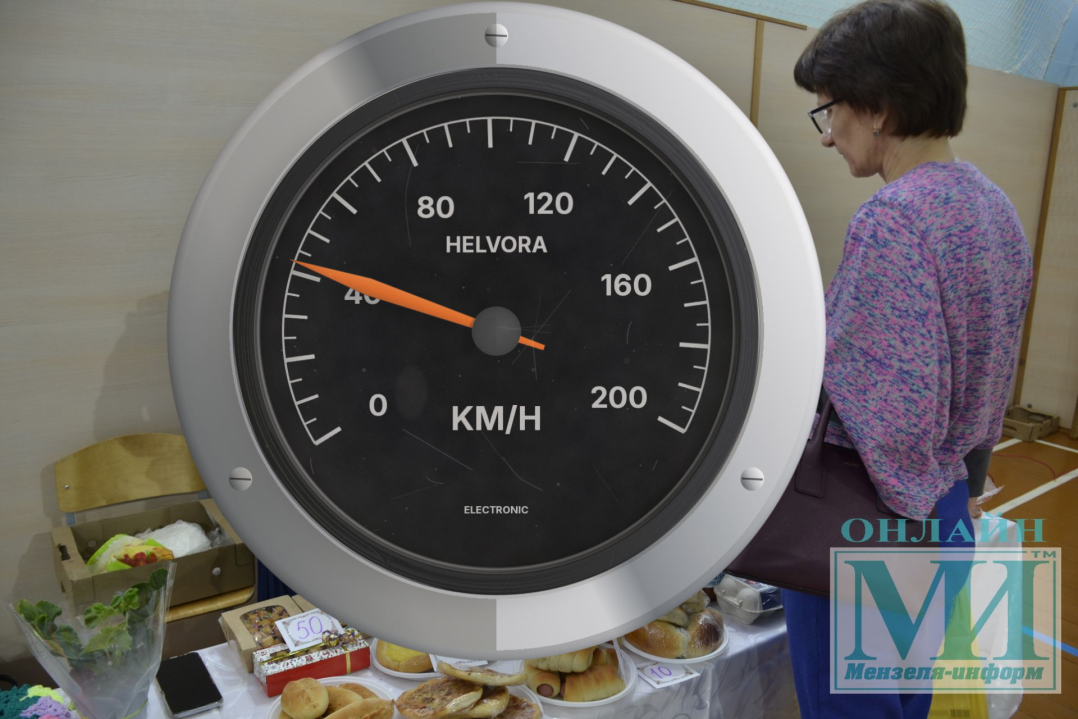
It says 42.5; km/h
